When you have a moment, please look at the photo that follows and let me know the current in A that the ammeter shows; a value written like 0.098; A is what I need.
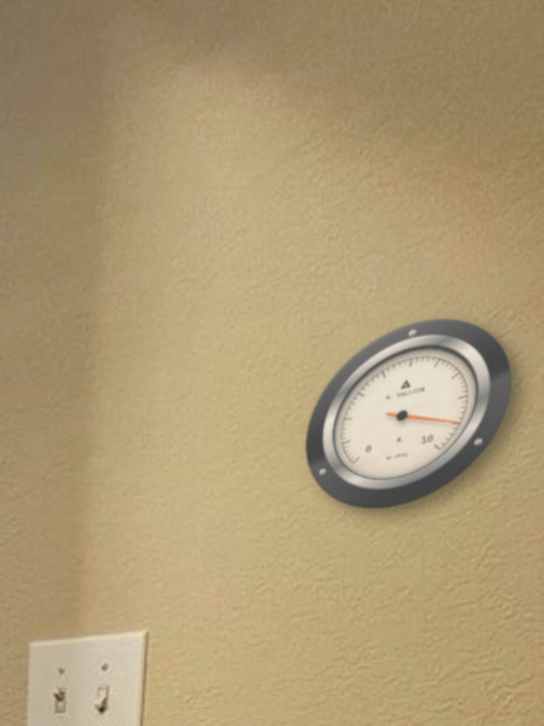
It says 9; A
